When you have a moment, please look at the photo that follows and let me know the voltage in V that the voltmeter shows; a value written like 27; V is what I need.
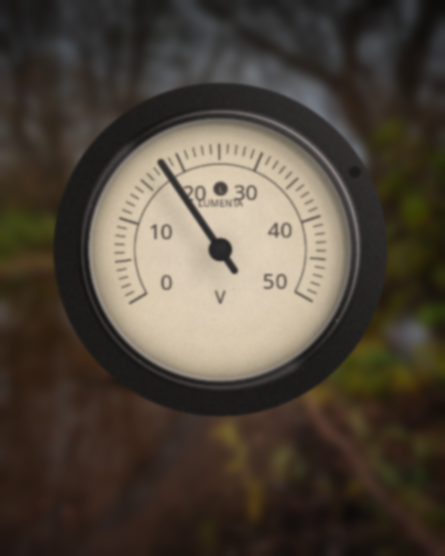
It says 18; V
